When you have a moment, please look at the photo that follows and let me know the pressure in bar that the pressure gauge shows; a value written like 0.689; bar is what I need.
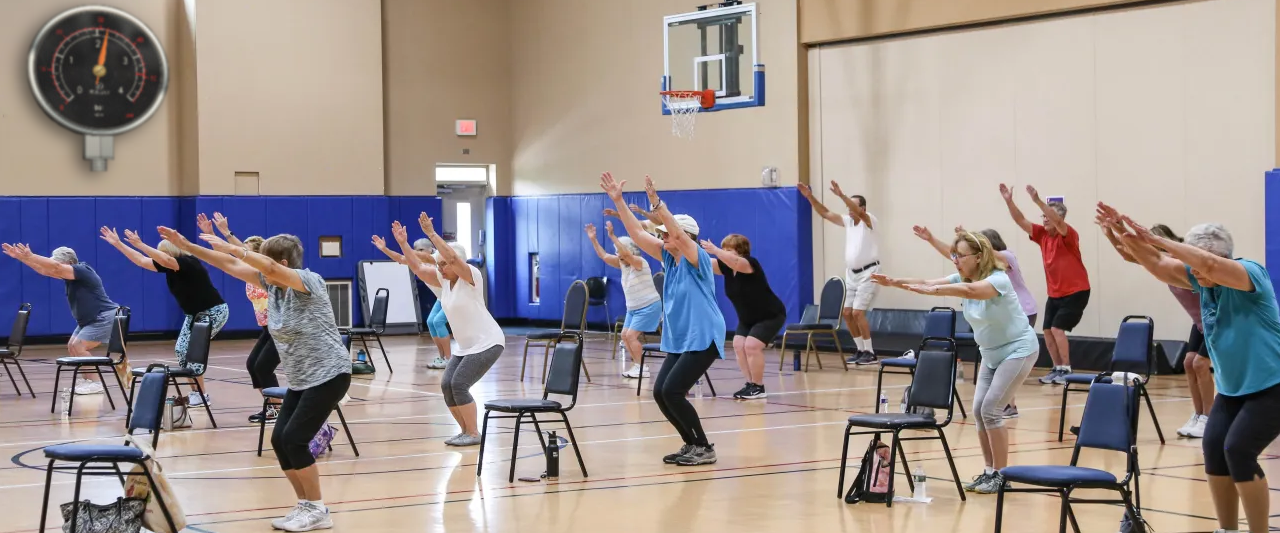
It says 2.2; bar
